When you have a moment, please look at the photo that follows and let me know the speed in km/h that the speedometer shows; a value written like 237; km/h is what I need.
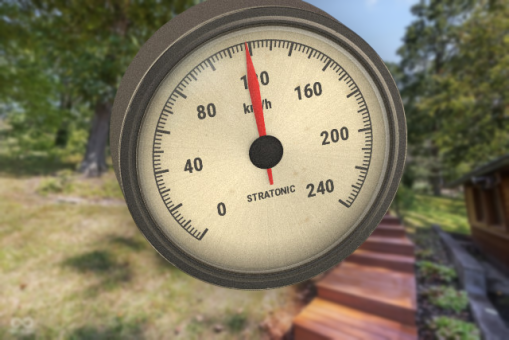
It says 118; km/h
